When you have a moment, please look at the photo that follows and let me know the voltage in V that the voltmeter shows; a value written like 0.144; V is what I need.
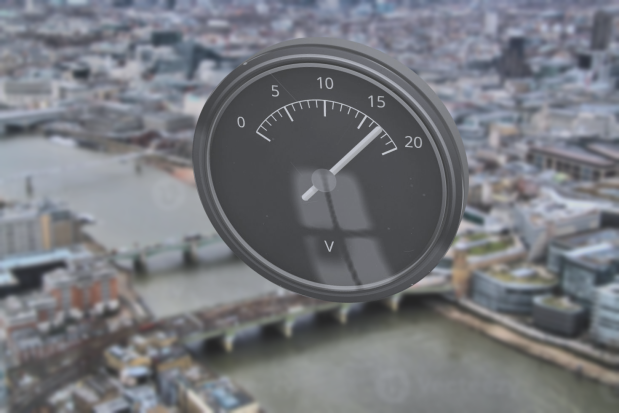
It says 17; V
